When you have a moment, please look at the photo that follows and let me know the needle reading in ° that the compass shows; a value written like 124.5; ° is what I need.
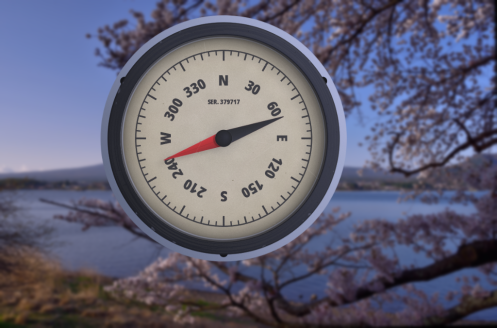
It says 250; °
